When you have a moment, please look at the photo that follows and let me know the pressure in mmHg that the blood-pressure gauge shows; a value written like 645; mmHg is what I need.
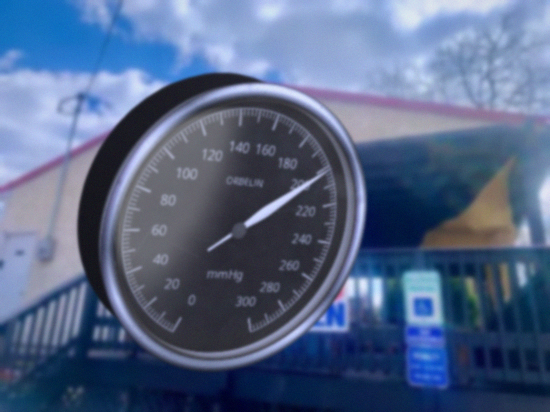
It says 200; mmHg
